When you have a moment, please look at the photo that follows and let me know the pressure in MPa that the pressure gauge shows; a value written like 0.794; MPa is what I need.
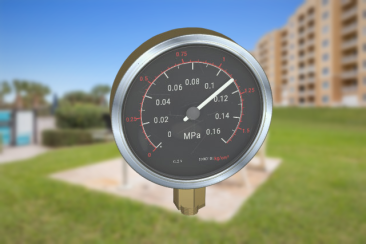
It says 0.11; MPa
